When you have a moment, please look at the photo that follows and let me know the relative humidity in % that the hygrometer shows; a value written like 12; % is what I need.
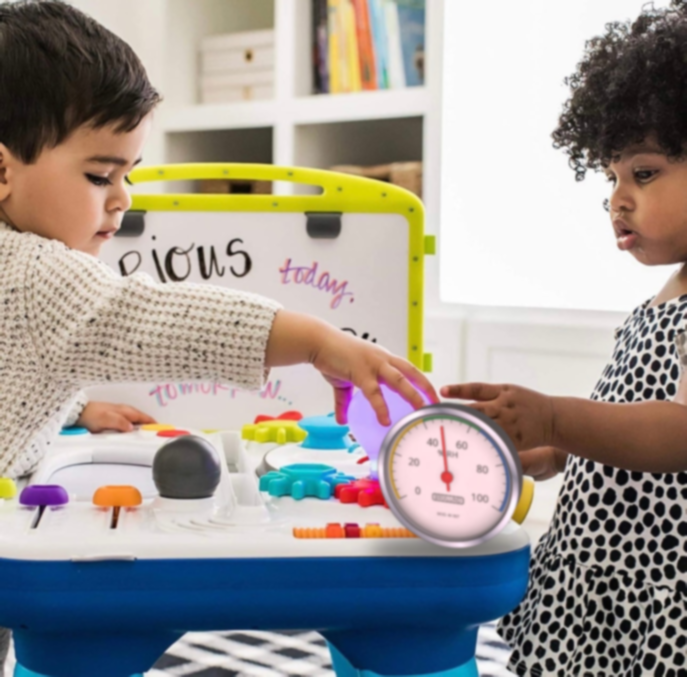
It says 48; %
